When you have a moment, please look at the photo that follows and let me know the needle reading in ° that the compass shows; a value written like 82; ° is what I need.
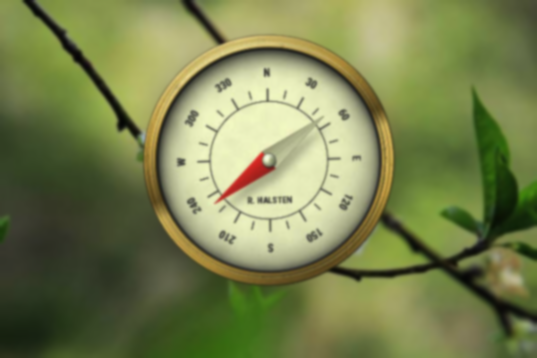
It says 232.5; °
